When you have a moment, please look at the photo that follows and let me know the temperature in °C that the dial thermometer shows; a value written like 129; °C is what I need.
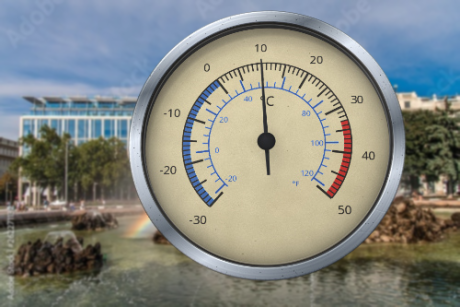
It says 10; °C
